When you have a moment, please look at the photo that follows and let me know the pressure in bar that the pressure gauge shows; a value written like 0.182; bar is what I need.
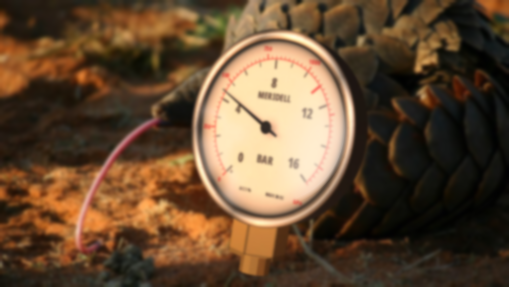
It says 4.5; bar
